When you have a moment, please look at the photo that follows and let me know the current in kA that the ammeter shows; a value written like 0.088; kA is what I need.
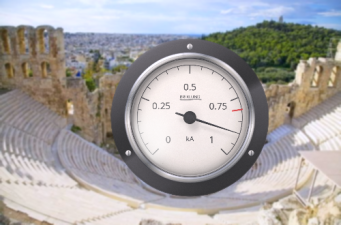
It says 0.9; kA
